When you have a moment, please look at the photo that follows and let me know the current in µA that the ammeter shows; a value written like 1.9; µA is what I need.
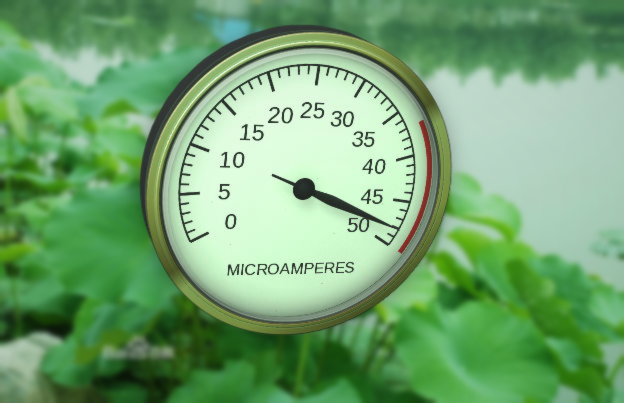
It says 48; µA
